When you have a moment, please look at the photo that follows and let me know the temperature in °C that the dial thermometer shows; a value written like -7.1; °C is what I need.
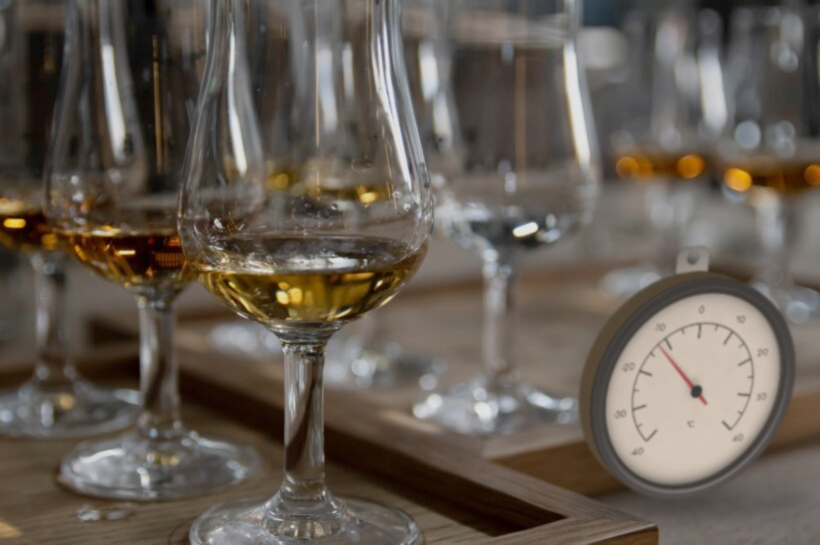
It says -12.5; °C
